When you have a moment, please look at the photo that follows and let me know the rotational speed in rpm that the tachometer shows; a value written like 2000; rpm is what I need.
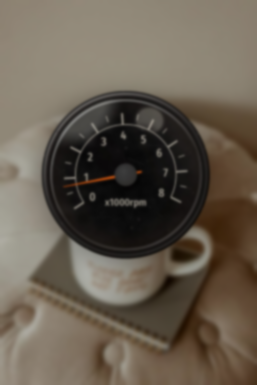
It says 750; rpm
